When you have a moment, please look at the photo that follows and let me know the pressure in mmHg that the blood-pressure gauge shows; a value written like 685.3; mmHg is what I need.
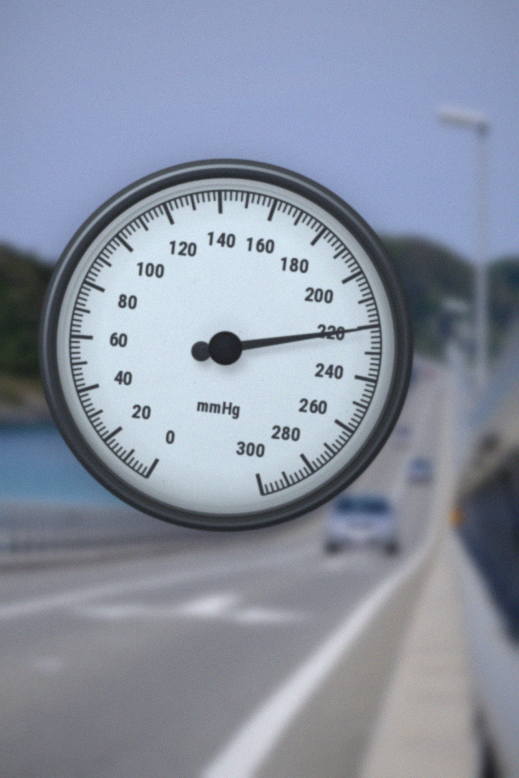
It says 220; mmHg
